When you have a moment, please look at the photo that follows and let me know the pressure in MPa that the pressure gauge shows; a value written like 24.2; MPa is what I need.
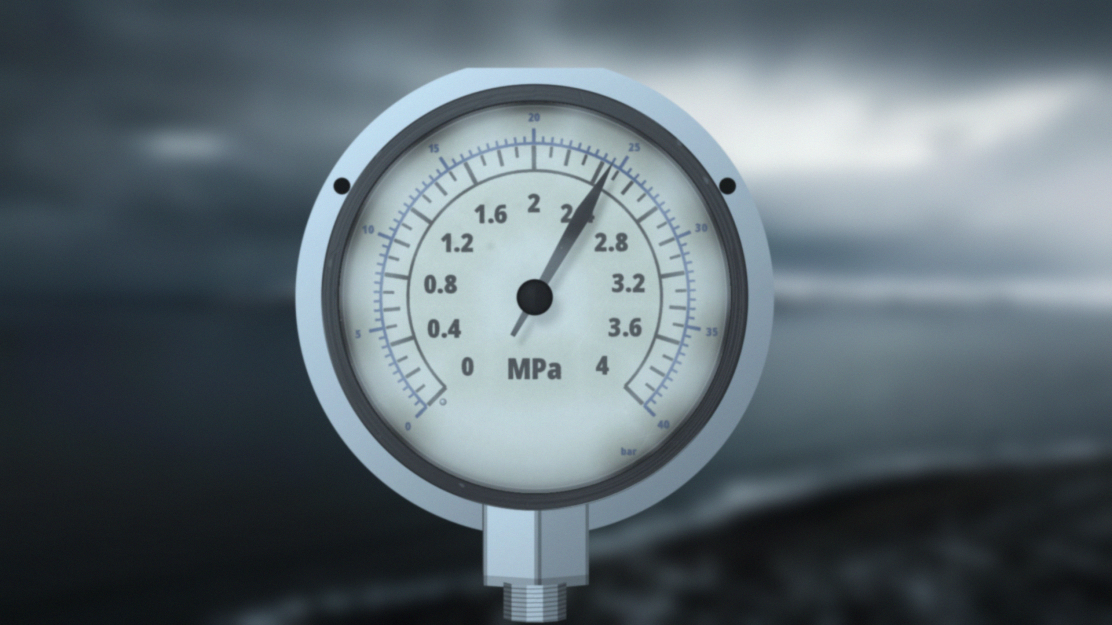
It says 2.45; MPa
